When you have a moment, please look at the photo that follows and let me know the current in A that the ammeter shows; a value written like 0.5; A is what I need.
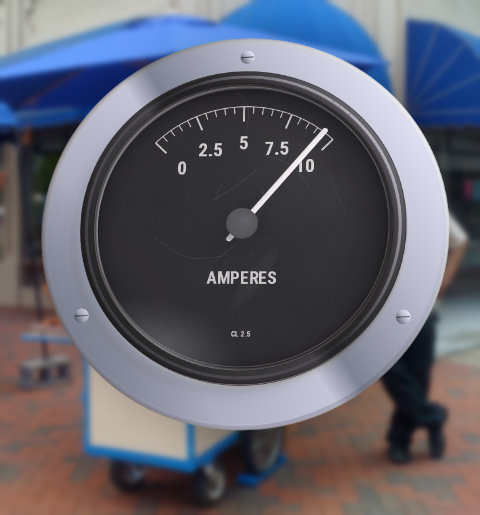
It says 9.5; A
